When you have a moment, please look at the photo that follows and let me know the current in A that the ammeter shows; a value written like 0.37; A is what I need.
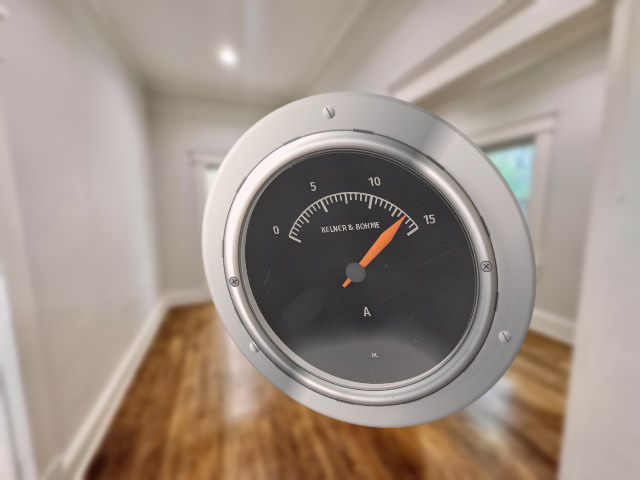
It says 13.5; A
